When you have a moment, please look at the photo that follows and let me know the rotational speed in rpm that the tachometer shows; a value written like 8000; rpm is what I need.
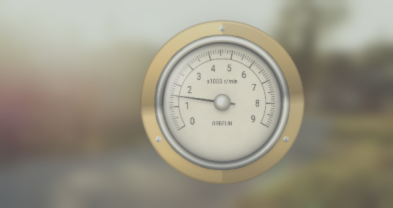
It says 1500; rpm
